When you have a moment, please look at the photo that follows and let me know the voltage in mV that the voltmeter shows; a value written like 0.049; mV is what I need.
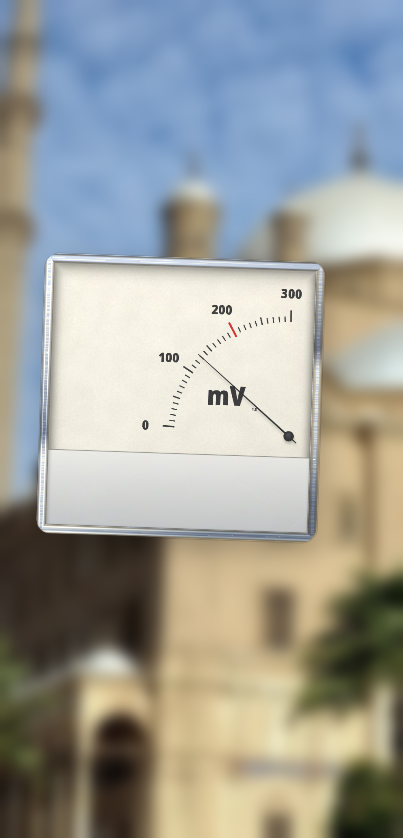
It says 130; mV
